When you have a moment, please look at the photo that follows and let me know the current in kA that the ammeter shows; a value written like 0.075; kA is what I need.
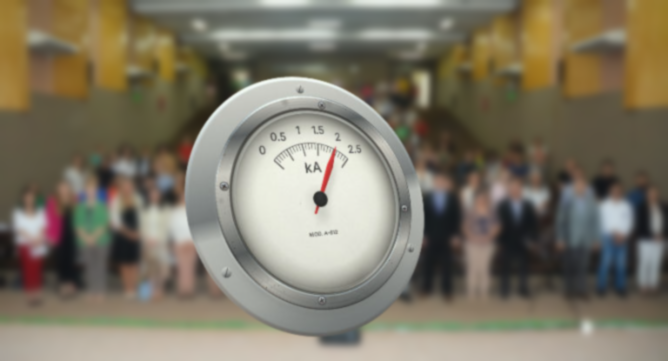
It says 2; kA
